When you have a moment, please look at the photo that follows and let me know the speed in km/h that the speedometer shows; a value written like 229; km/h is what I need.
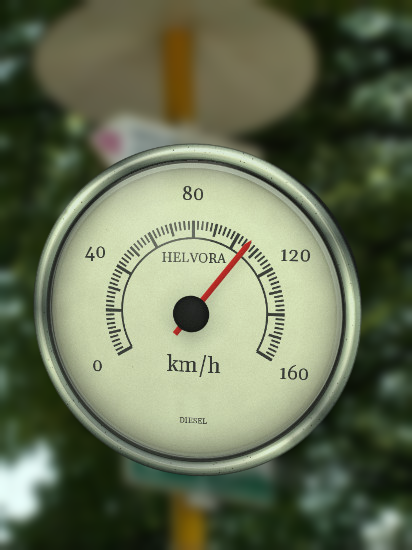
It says 106; km/h
